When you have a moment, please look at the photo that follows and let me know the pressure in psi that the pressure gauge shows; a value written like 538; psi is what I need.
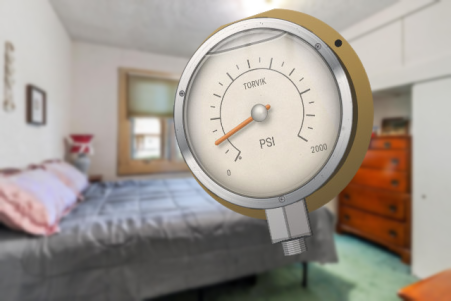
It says 200; psi
